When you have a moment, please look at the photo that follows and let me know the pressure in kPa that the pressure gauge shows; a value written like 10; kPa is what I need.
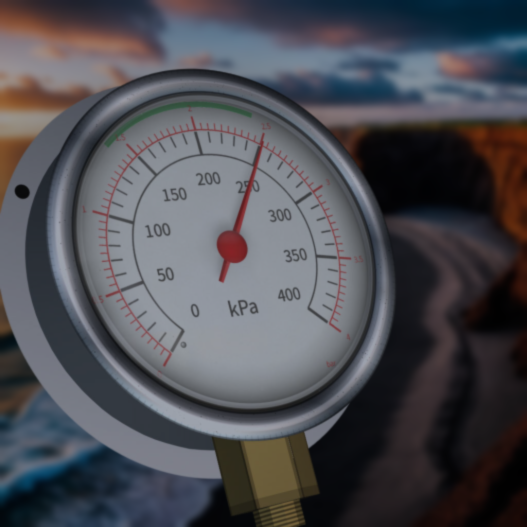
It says 250; kPa
